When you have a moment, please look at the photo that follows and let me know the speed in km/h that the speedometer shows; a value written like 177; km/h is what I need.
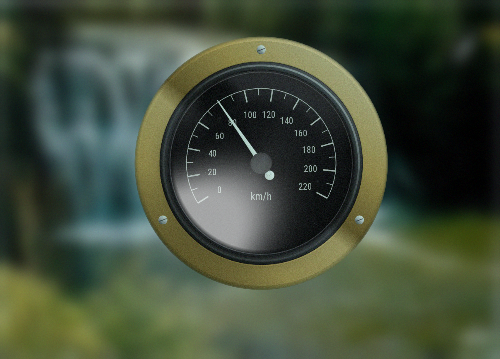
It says 80; km/h
